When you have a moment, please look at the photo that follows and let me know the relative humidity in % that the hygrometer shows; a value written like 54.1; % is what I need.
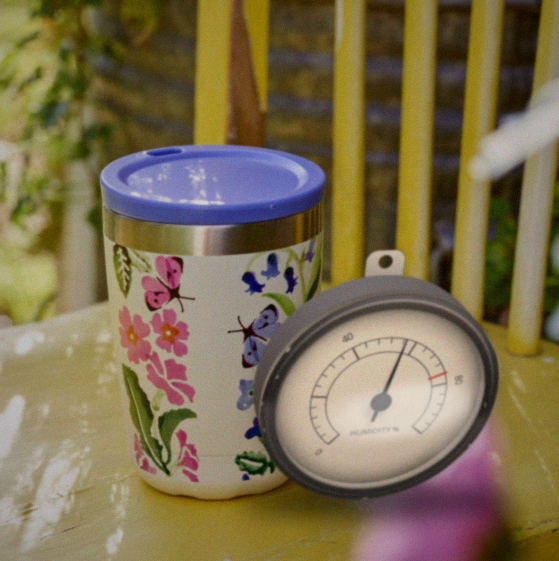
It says 56; %
